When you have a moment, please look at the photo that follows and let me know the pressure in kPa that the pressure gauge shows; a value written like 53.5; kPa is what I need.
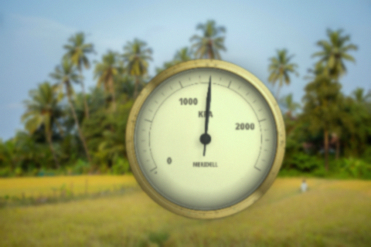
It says 1300; kPa
